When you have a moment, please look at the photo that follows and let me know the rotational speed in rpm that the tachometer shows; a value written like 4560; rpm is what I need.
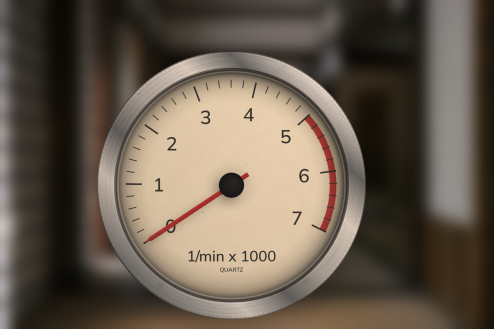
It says 0; rpm
